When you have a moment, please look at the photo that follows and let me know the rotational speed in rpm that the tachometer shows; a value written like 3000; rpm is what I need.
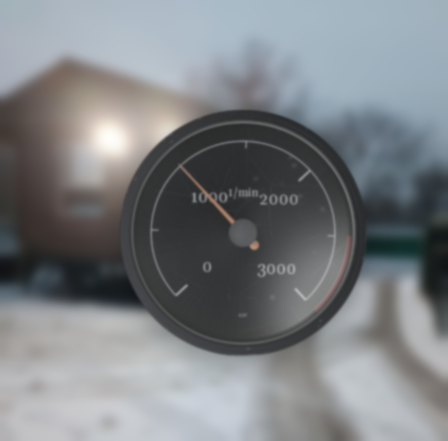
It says 1000; rpm
